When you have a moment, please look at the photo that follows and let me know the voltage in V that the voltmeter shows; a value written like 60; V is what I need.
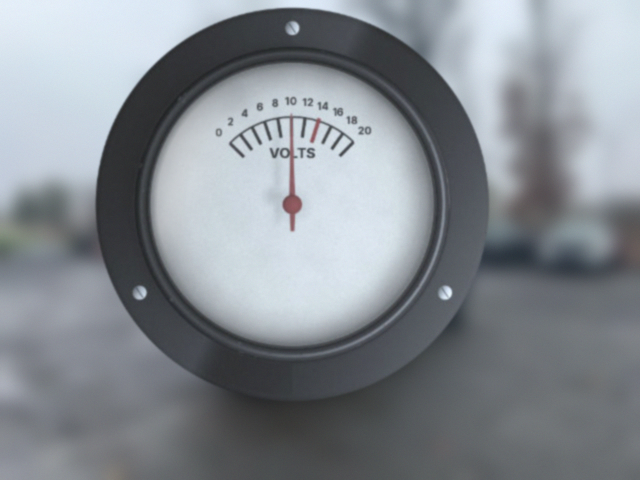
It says 10; V
